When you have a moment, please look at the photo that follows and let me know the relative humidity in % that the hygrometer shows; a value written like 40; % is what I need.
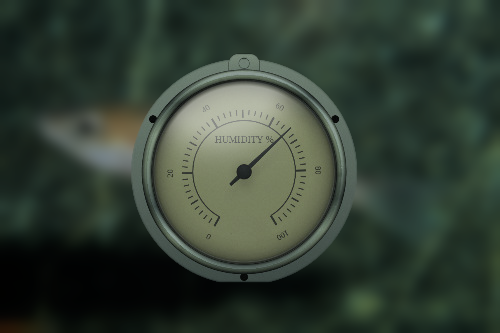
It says 66; %
